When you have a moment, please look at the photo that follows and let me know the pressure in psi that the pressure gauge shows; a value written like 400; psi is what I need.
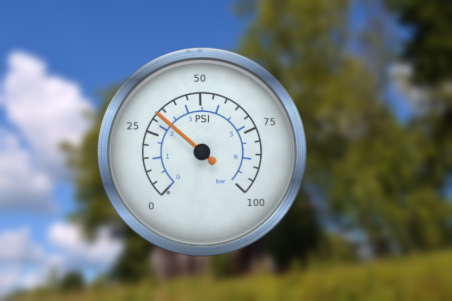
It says 32.5; psi
